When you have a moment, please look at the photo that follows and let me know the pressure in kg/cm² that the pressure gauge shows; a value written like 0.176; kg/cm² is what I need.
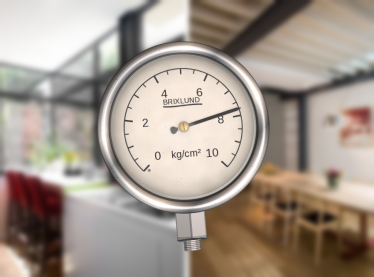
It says 7.75; kg/cm²
